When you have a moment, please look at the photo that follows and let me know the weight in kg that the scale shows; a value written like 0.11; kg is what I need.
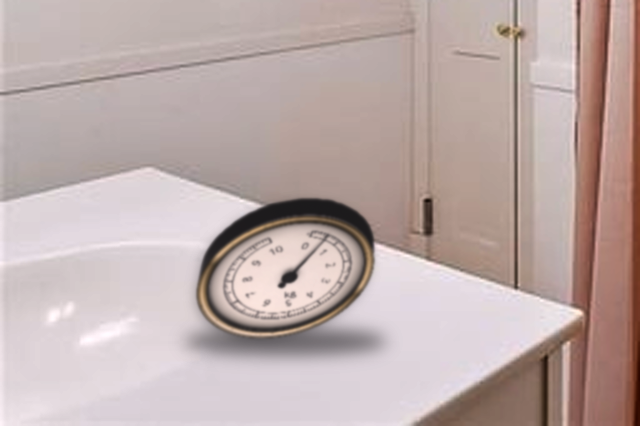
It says 0.5; kg
